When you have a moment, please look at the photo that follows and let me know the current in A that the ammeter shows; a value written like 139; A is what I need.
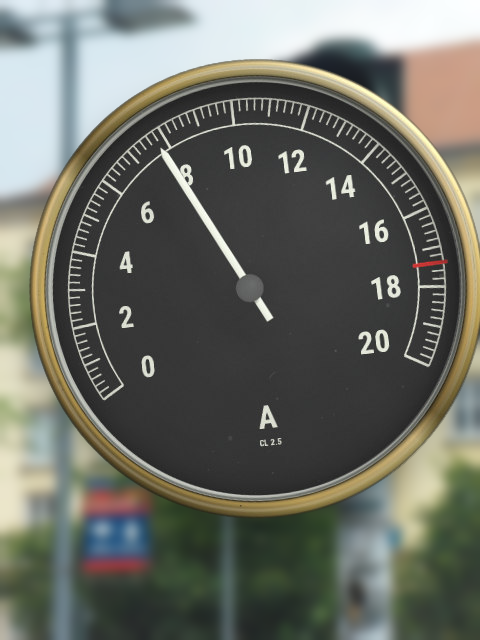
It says 7.8; A
